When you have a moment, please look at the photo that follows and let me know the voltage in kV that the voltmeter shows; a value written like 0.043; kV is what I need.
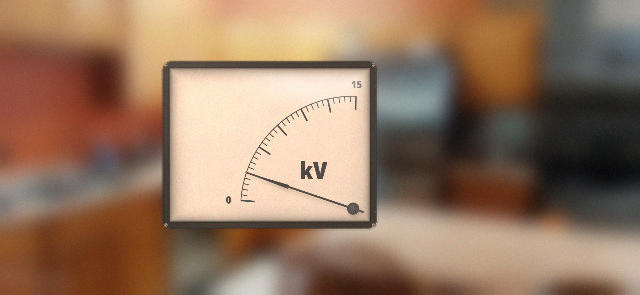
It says 2.5; kV
